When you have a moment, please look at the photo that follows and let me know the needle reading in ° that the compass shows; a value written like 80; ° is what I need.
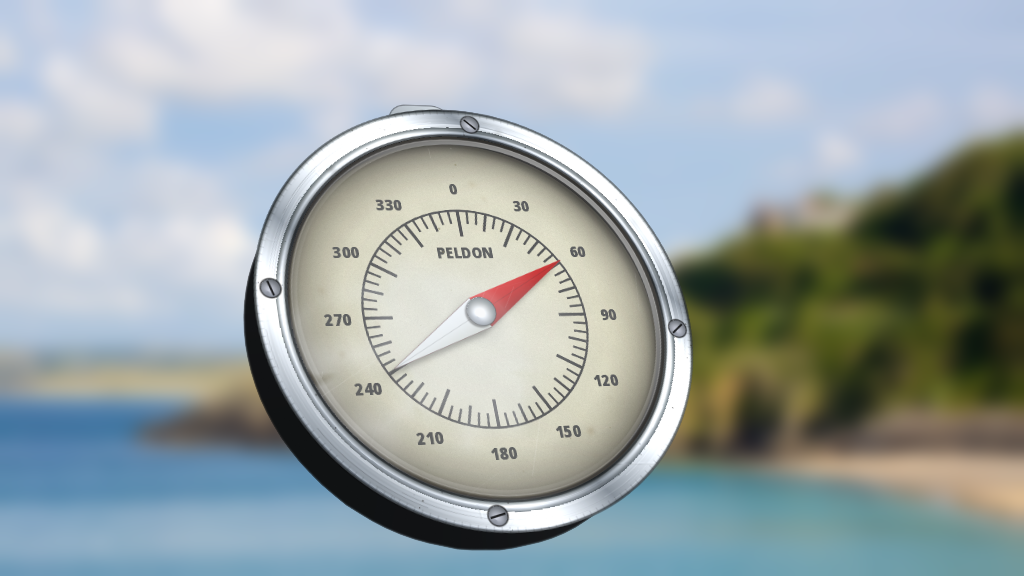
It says 60; °
